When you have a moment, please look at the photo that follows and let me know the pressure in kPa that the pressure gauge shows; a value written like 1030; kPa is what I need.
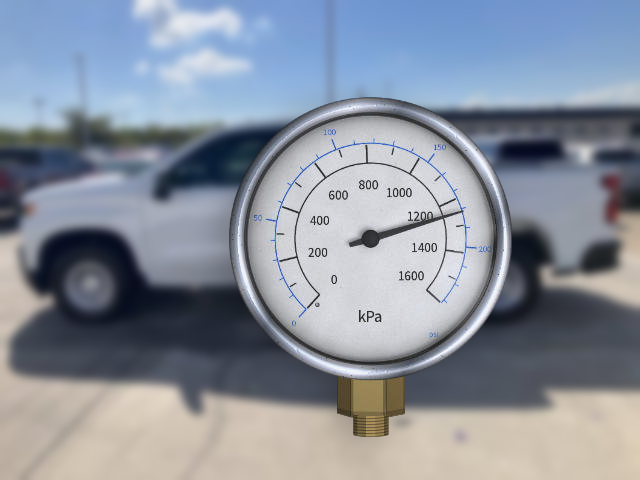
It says 1250; kPa
